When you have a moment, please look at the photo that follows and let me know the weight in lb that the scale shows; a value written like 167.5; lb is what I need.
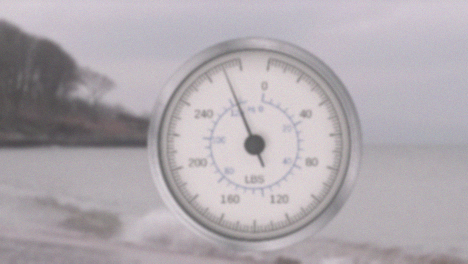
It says 270; lb
